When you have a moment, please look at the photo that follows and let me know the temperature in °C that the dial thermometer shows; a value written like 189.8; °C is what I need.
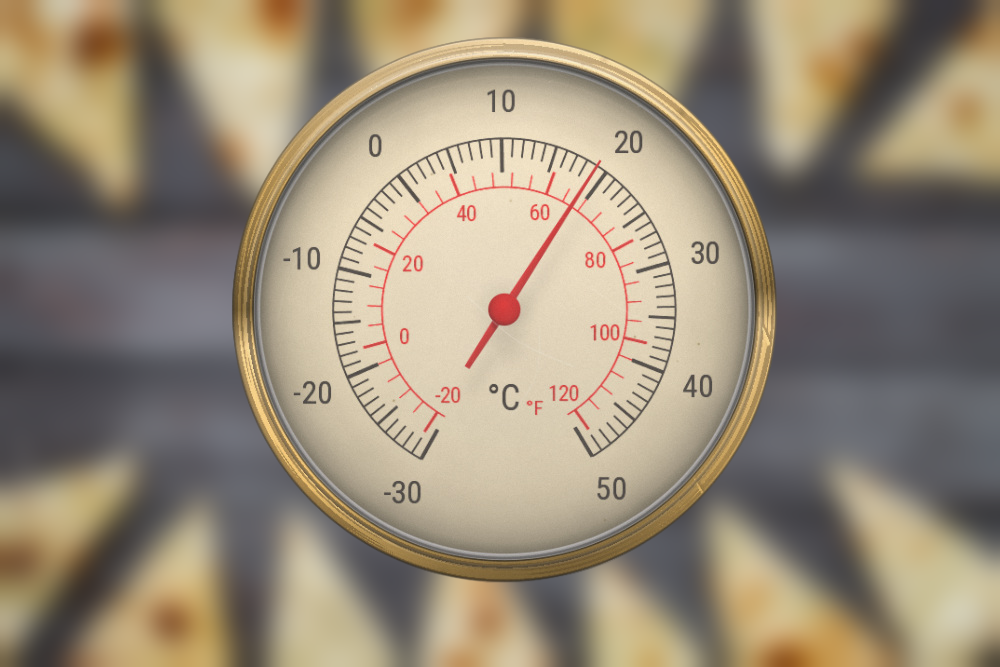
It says 19; °C
